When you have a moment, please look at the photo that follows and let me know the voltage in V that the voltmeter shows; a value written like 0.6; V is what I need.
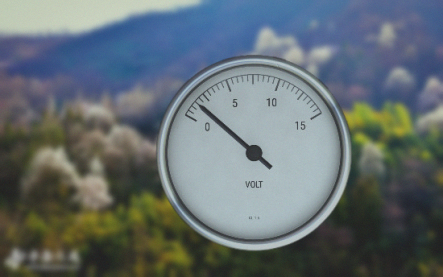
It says 1.5; V
